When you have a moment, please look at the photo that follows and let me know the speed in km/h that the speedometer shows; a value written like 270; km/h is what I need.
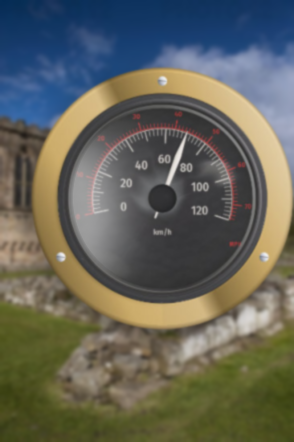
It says 70; km/h
